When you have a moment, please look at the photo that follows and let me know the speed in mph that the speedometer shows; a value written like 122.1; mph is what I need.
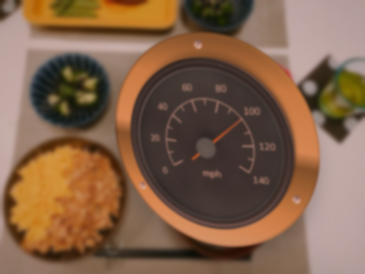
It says 100; mph
